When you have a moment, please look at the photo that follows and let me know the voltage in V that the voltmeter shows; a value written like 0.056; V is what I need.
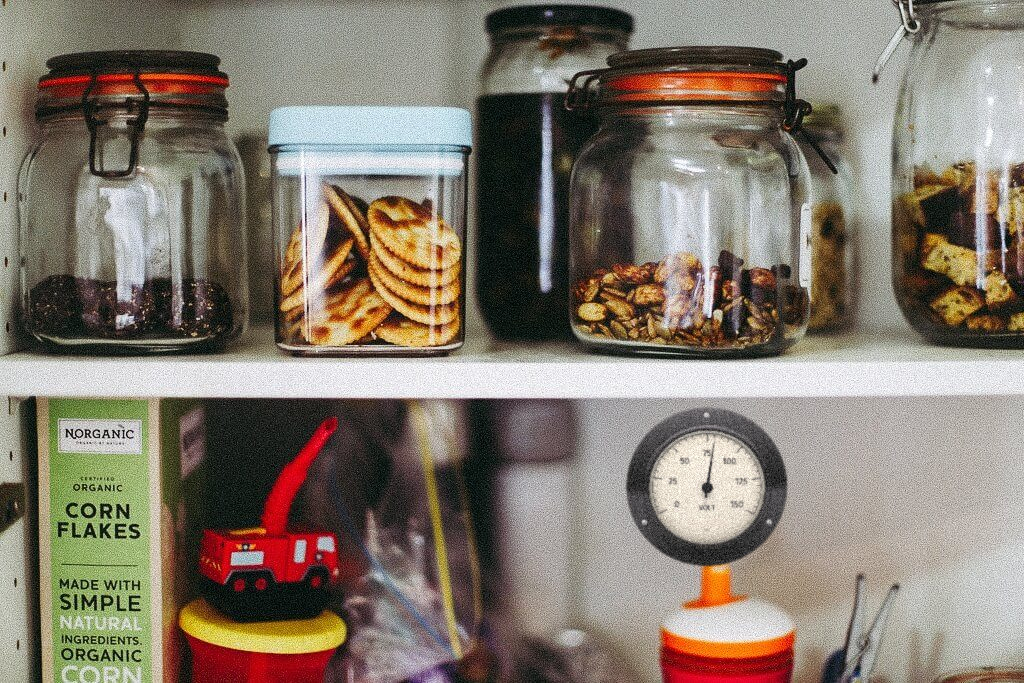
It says 80; V
